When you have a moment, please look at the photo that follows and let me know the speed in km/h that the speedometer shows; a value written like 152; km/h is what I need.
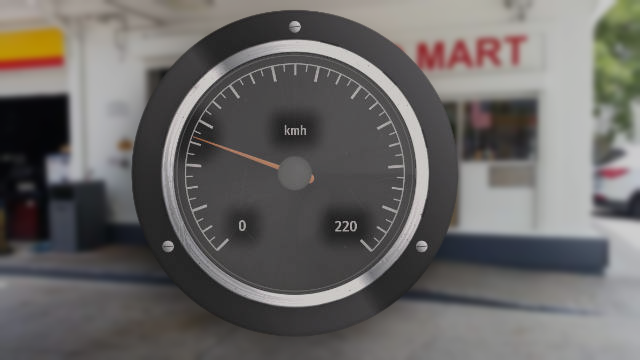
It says 52.5; km/h
